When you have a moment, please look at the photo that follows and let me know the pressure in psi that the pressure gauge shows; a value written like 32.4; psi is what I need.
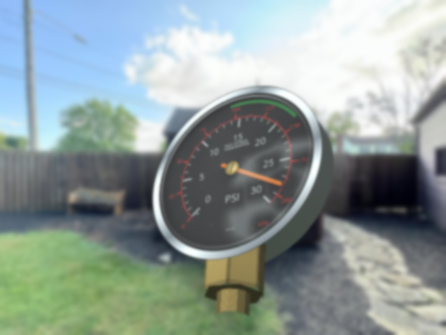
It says 28; psi
